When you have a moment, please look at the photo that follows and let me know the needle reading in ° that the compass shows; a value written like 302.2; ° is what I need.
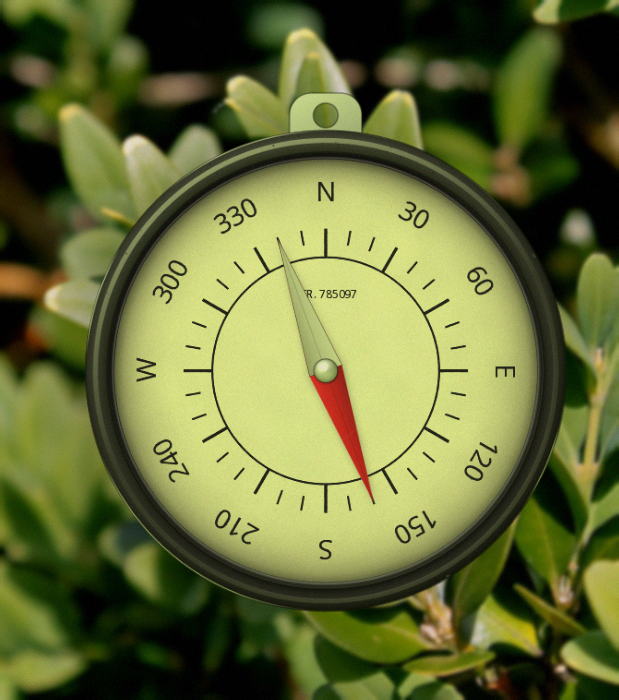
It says 160; °
